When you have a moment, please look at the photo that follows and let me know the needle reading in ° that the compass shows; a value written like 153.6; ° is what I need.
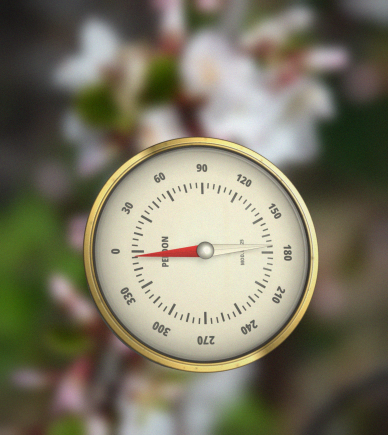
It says 355; °
